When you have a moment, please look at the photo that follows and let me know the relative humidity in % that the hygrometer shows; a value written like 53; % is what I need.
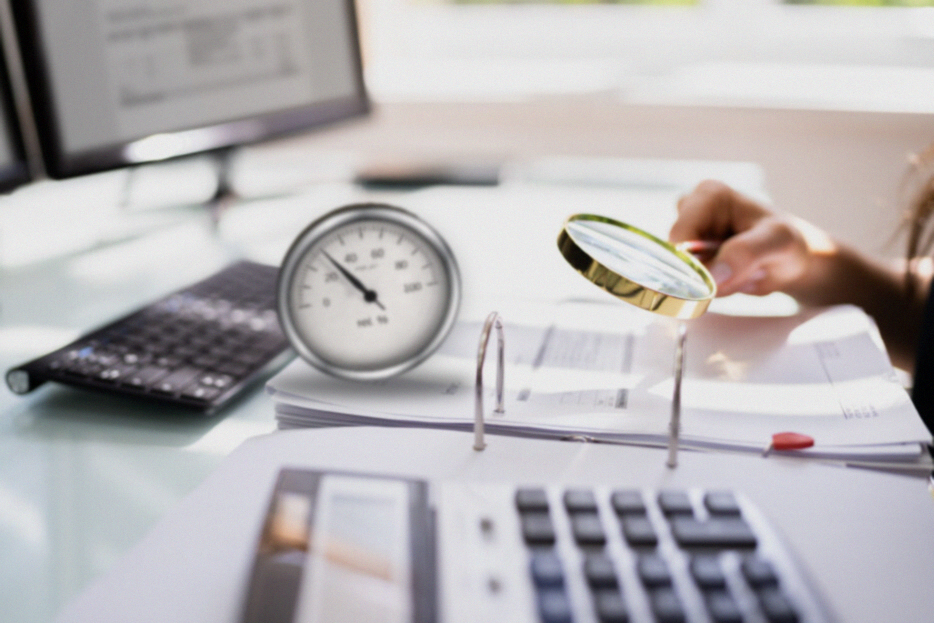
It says 30; %
